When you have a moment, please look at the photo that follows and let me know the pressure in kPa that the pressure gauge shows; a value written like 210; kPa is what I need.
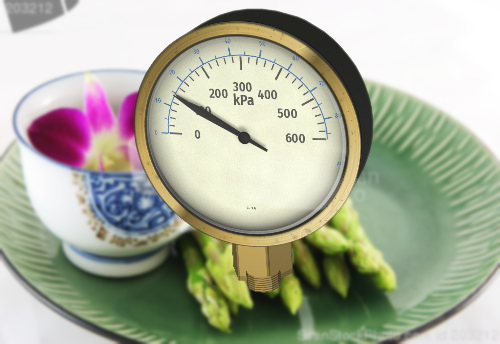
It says 100; kPa
